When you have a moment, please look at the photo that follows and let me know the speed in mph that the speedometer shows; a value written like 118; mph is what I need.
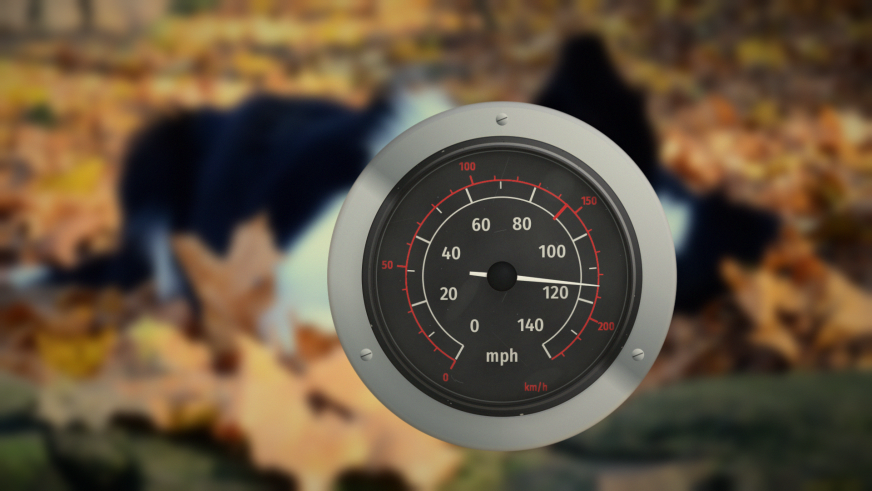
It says 115; mph
